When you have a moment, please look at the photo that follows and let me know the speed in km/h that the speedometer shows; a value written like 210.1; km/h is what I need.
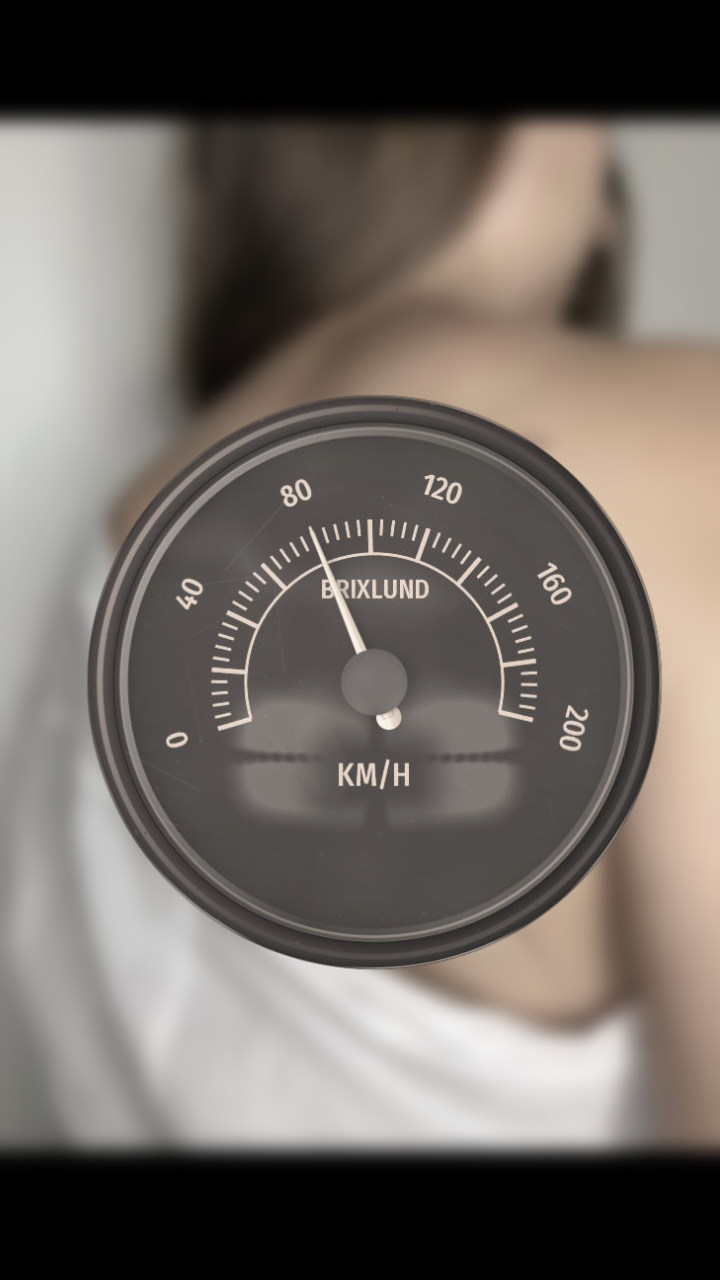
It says 80; km/h
